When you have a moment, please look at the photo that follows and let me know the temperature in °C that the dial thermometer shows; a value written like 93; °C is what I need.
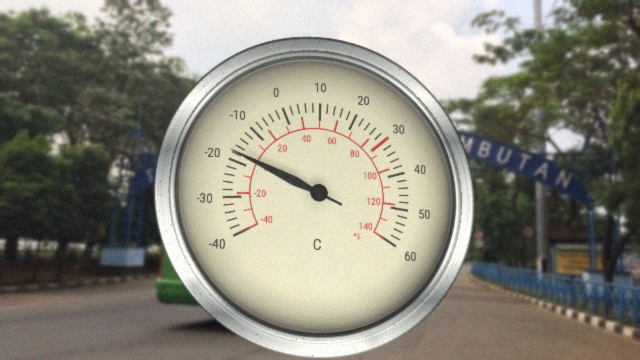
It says -18; °C
